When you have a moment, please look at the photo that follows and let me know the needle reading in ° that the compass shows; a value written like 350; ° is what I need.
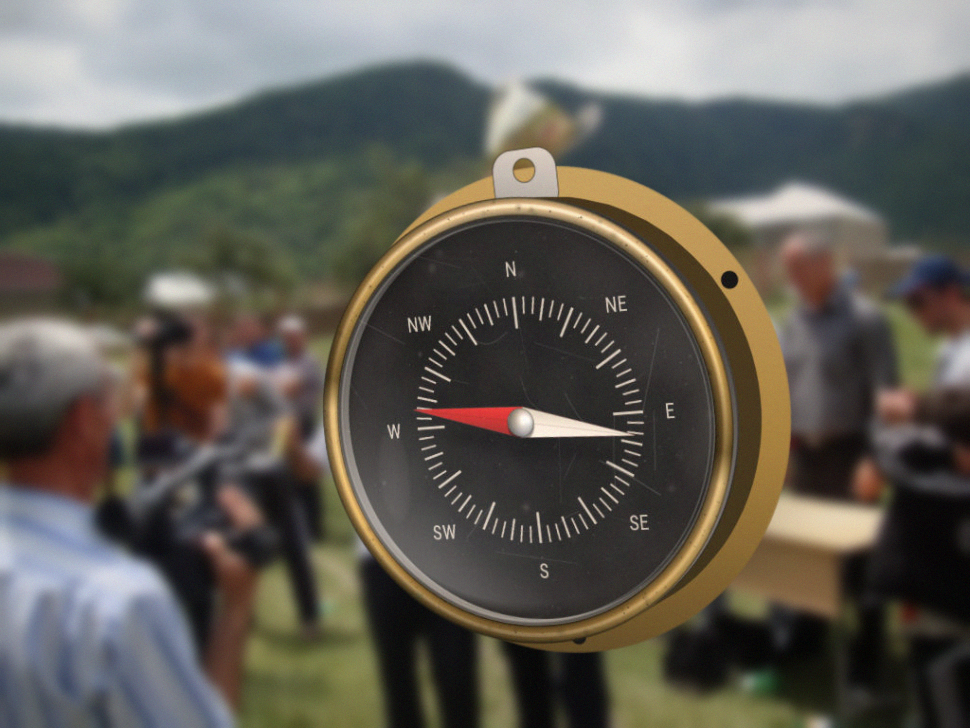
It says 280; °
